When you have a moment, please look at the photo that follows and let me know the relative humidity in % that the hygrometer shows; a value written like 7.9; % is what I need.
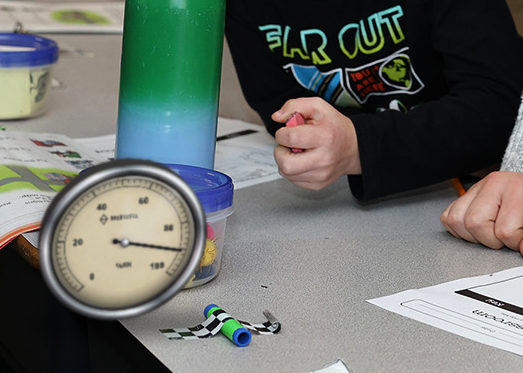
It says 90; %
